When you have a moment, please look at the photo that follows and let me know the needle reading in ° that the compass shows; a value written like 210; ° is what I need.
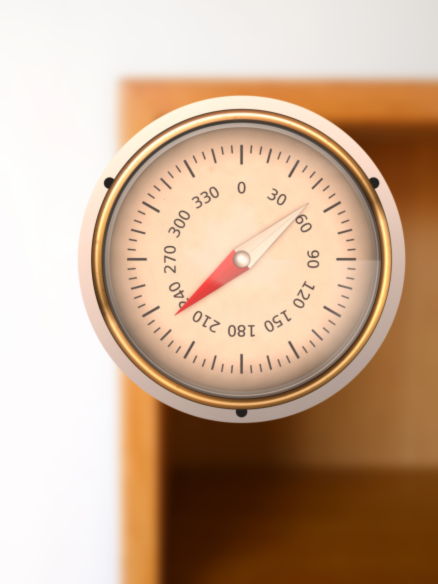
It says 230; °
